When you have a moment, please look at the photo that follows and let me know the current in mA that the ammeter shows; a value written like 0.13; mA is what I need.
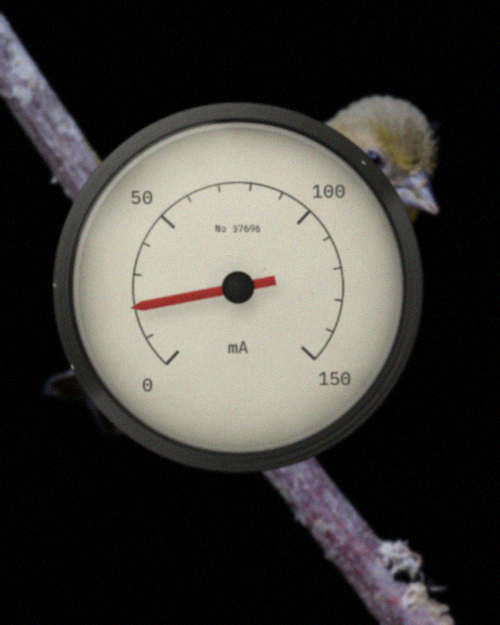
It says 20; mA
